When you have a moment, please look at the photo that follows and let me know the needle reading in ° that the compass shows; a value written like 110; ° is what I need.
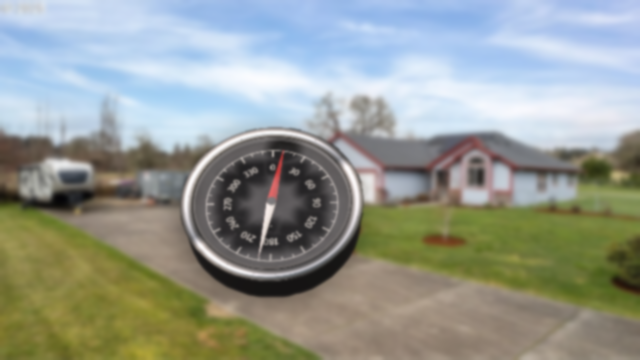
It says 10; °
